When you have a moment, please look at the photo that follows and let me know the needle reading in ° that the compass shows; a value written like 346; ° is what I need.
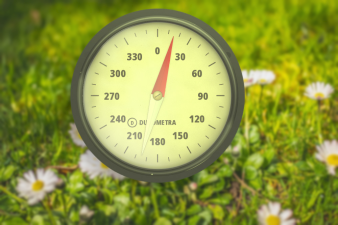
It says 15; °
